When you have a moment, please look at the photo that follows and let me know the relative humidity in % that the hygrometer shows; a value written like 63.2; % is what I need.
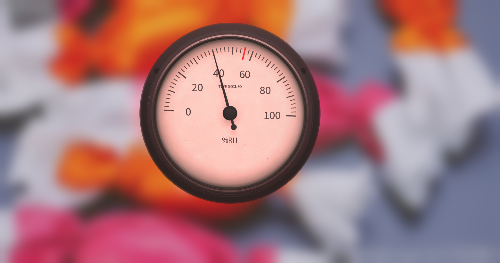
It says 40; %
